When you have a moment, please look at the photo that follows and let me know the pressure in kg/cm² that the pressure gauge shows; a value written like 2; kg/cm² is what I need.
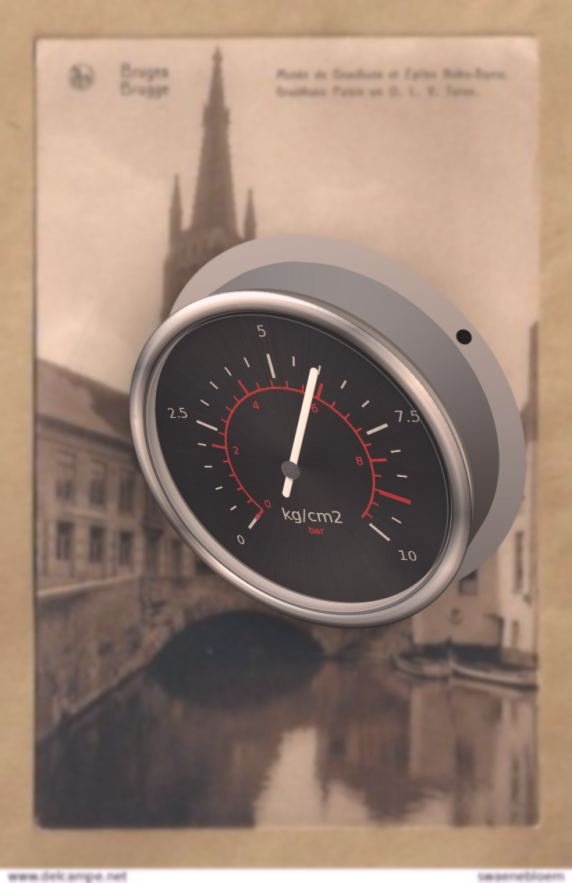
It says 6; kg/cm²
